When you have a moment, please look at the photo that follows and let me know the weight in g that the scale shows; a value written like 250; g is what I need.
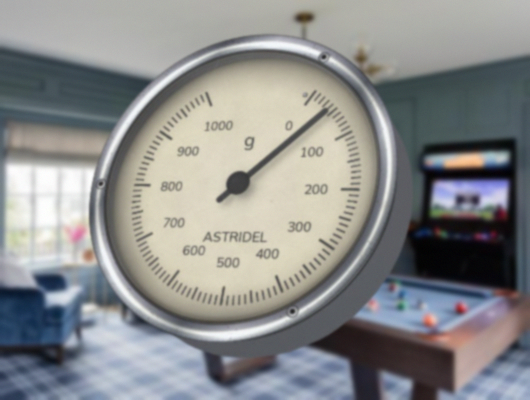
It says 50; g
